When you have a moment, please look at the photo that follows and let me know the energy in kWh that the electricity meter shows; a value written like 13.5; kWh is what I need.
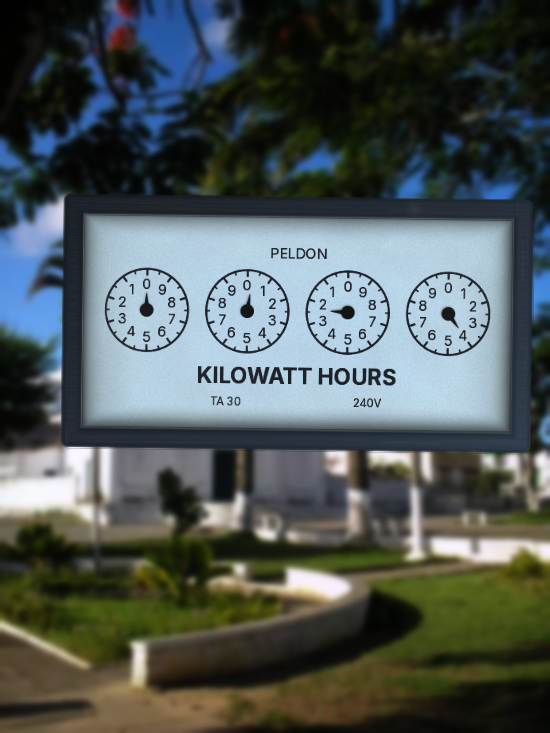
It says 24; kWh
